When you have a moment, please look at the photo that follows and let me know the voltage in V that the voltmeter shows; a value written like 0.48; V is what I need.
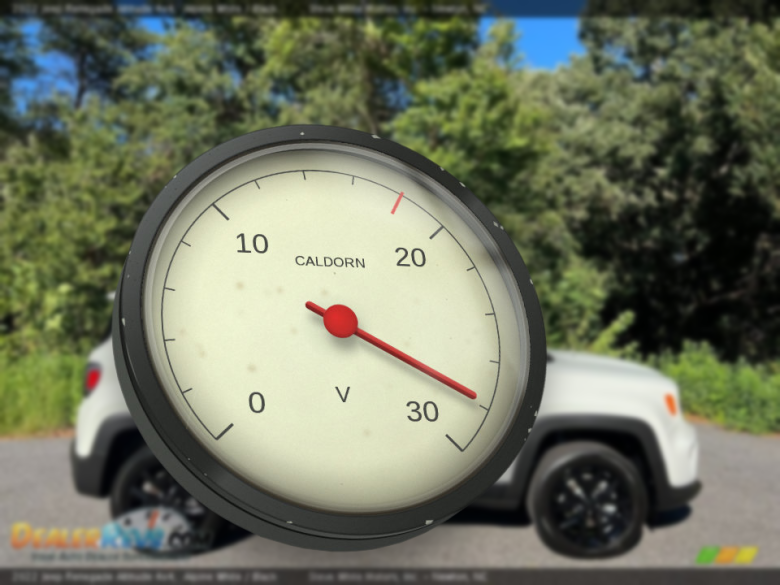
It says 28; V
